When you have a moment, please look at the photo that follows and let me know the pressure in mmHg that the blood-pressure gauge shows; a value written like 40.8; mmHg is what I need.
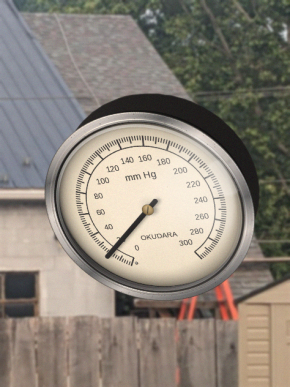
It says 20; mmHg
